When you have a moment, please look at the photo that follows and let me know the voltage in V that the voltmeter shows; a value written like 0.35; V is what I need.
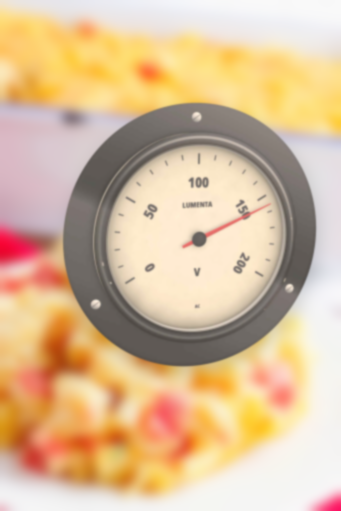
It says 155; V
